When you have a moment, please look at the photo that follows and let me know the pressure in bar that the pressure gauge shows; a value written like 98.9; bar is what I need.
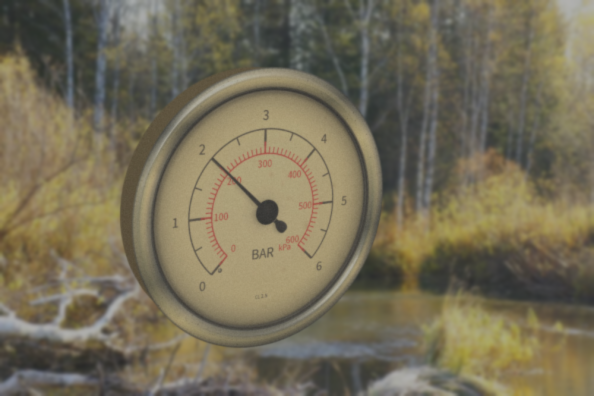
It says 2; bar
